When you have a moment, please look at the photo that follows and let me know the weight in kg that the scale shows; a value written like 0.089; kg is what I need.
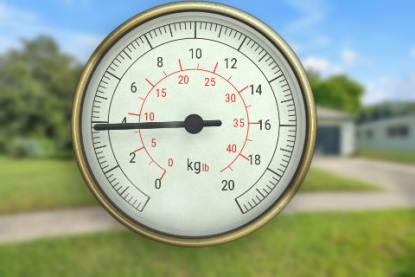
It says 3.8; kg
